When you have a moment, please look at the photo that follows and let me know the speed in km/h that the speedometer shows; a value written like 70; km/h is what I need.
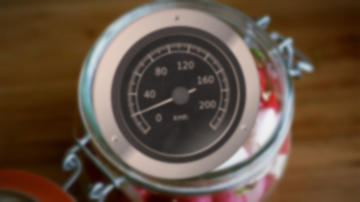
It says 20; km/h
